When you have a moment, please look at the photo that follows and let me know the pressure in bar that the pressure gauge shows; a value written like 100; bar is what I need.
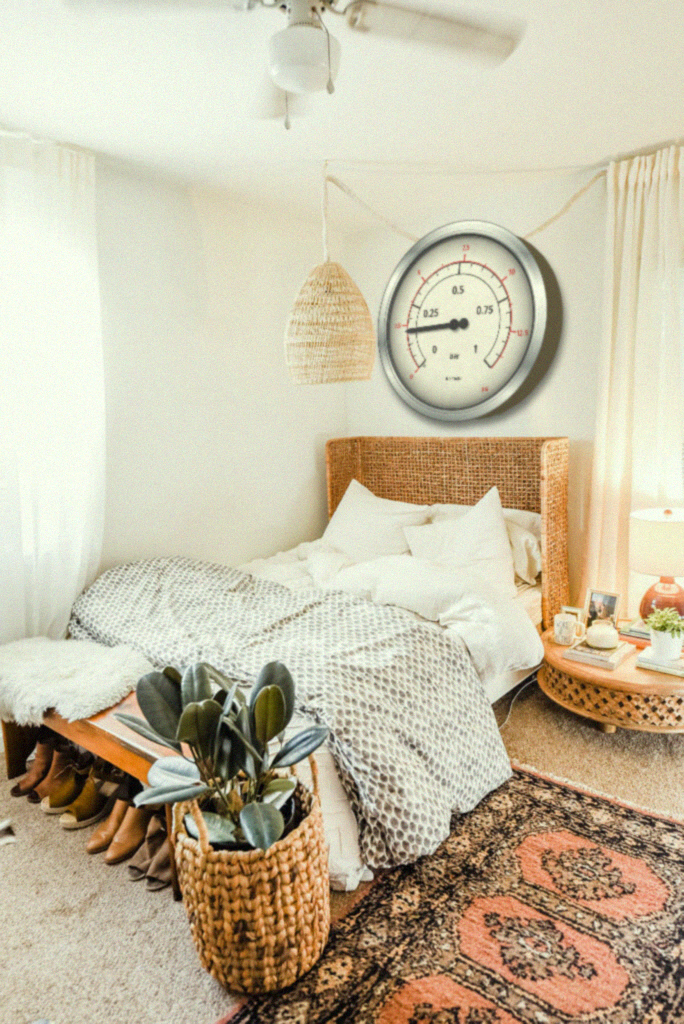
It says 0.15; bar
